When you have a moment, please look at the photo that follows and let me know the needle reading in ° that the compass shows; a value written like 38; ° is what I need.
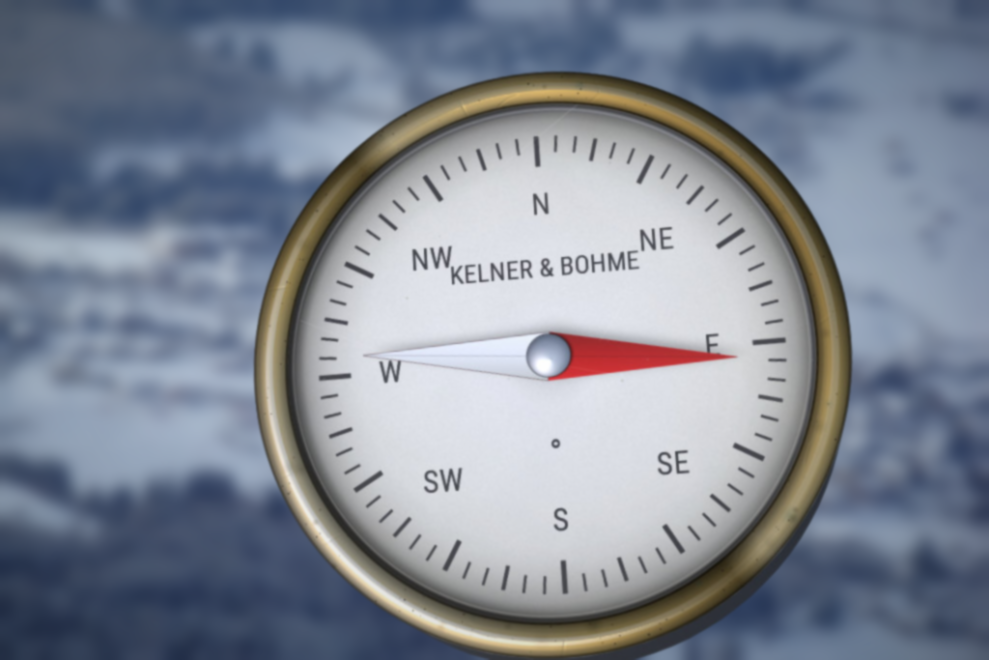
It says 95; °
